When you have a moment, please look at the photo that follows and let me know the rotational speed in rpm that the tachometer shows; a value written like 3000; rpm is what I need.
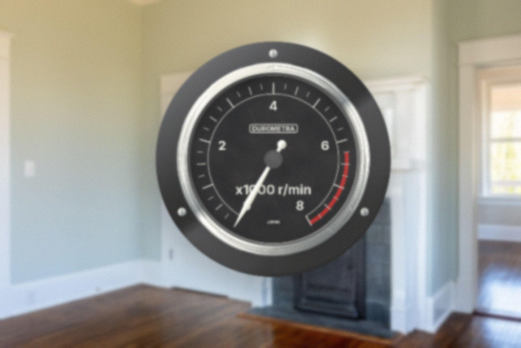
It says 0; rpm
